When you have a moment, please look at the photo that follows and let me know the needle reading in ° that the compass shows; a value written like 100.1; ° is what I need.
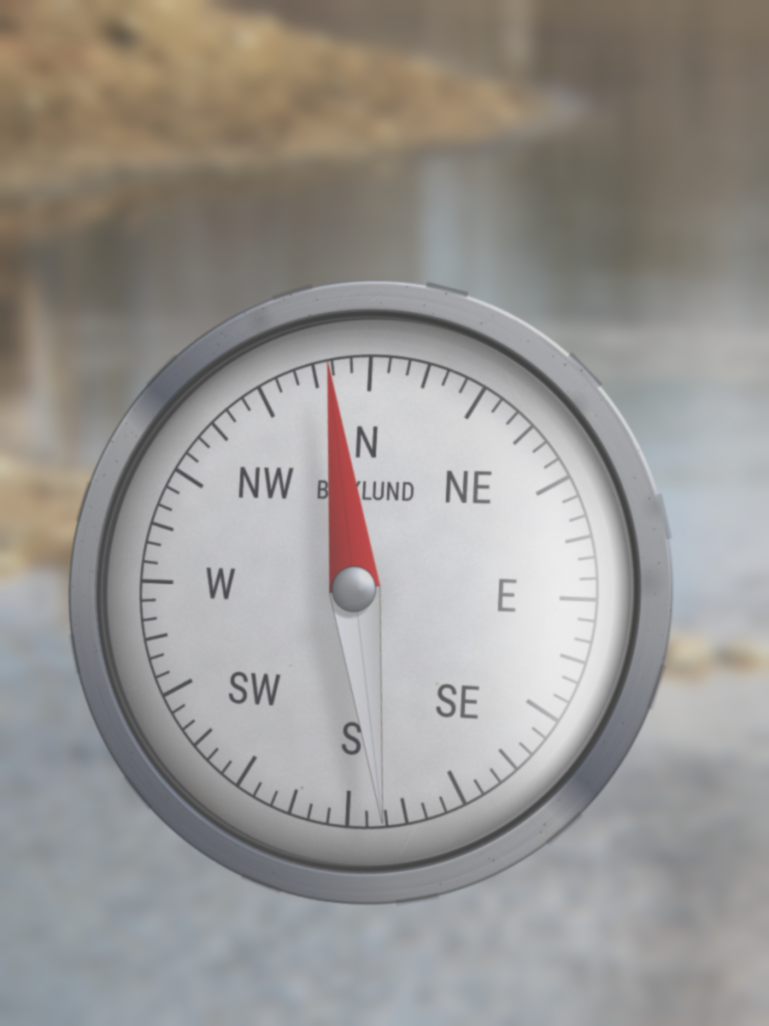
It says 350; °
